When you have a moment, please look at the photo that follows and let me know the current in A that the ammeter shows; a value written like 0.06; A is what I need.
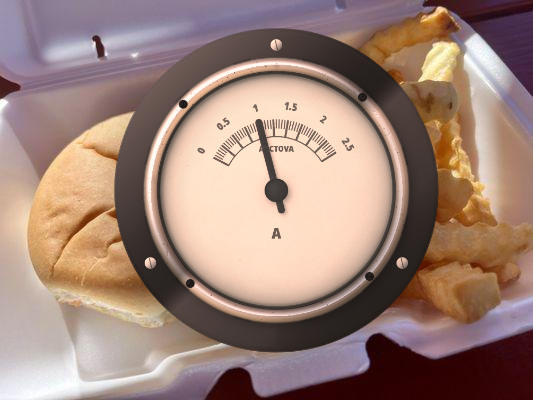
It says 1; A
